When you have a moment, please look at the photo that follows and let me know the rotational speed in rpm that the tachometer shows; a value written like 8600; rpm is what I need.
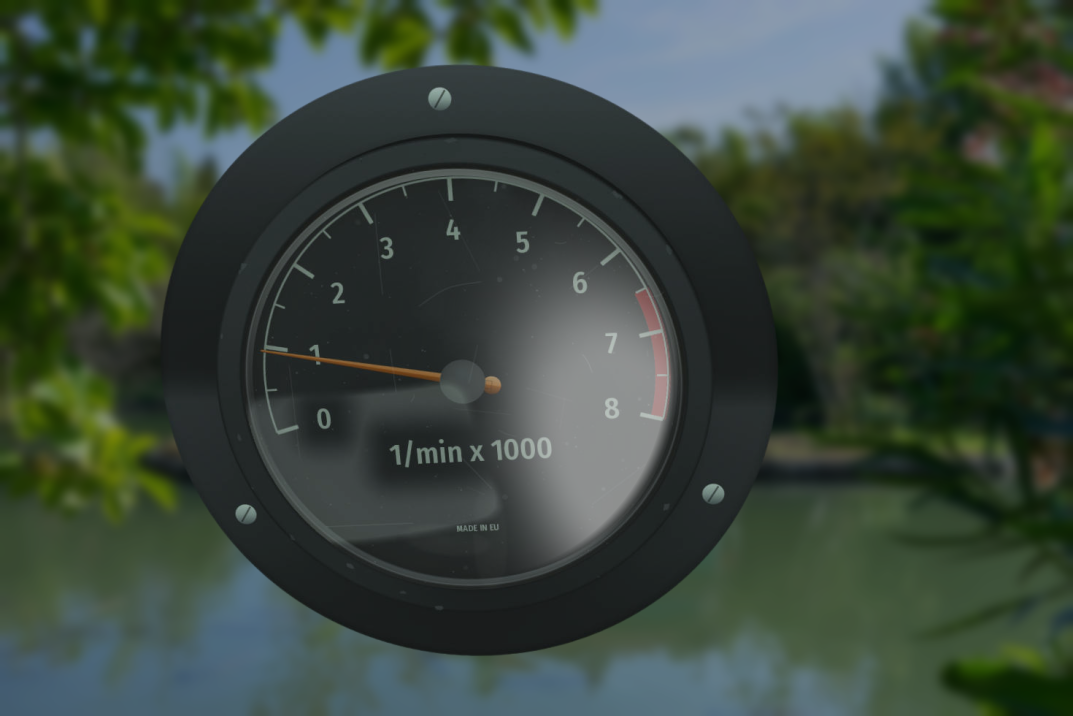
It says 1000; rpm
